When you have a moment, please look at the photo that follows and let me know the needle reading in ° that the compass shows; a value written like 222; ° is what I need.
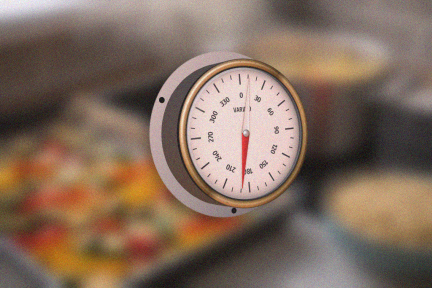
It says 190; °
